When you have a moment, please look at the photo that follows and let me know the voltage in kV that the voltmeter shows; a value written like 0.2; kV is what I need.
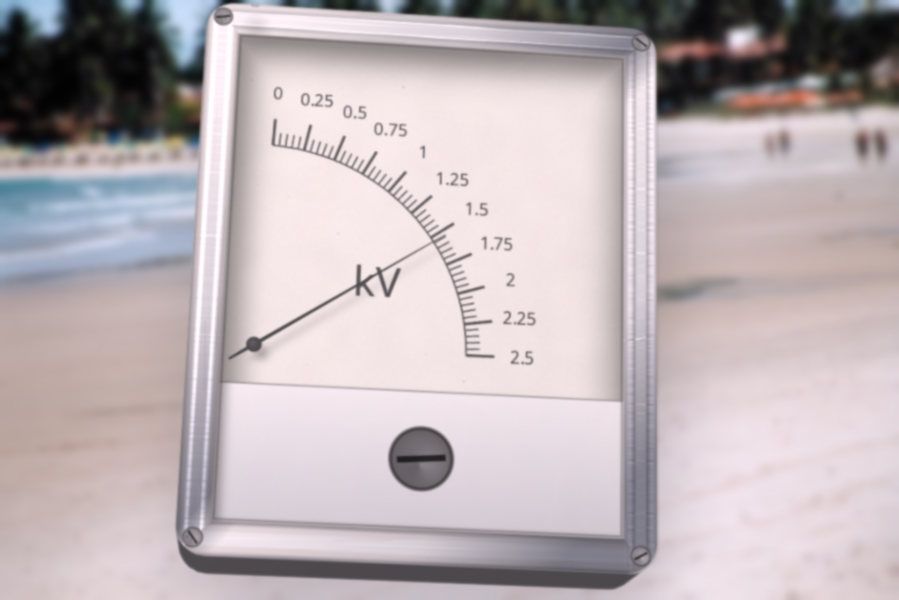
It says 1.55; kV
